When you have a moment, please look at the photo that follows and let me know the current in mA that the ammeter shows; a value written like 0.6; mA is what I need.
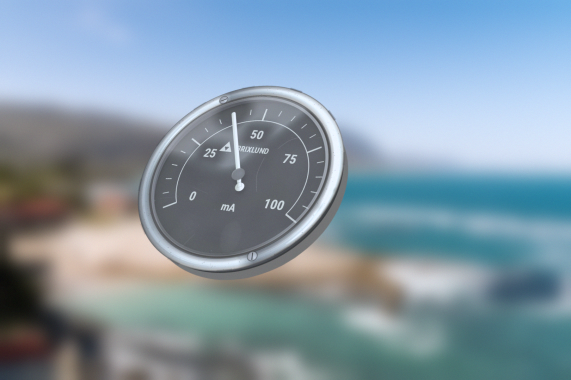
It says 40; mA
